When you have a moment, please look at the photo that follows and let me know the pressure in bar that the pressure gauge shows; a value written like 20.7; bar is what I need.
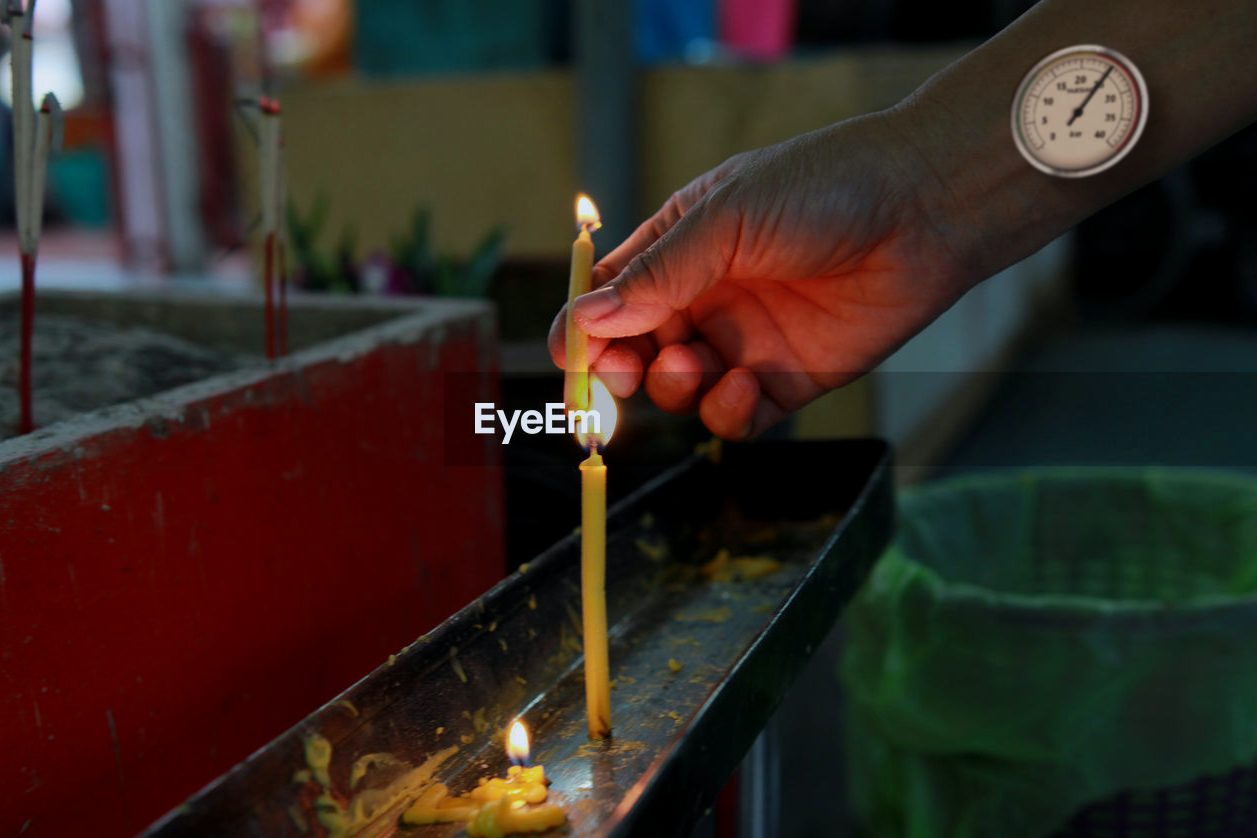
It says 25; bar
